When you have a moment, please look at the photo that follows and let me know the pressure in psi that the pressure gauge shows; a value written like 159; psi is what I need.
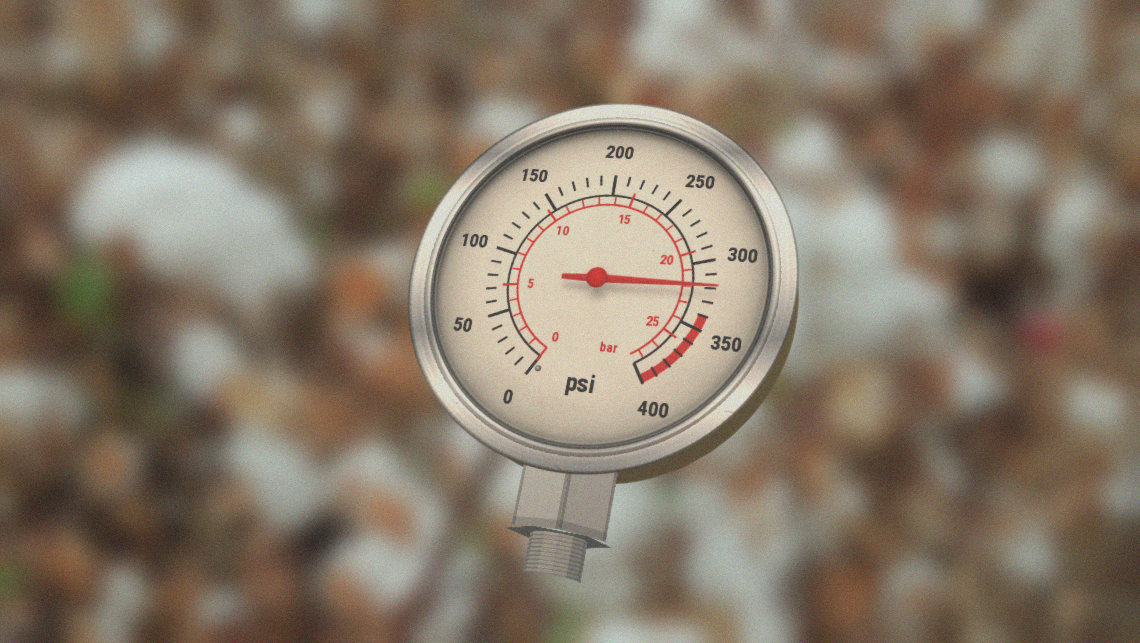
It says 320; psi
